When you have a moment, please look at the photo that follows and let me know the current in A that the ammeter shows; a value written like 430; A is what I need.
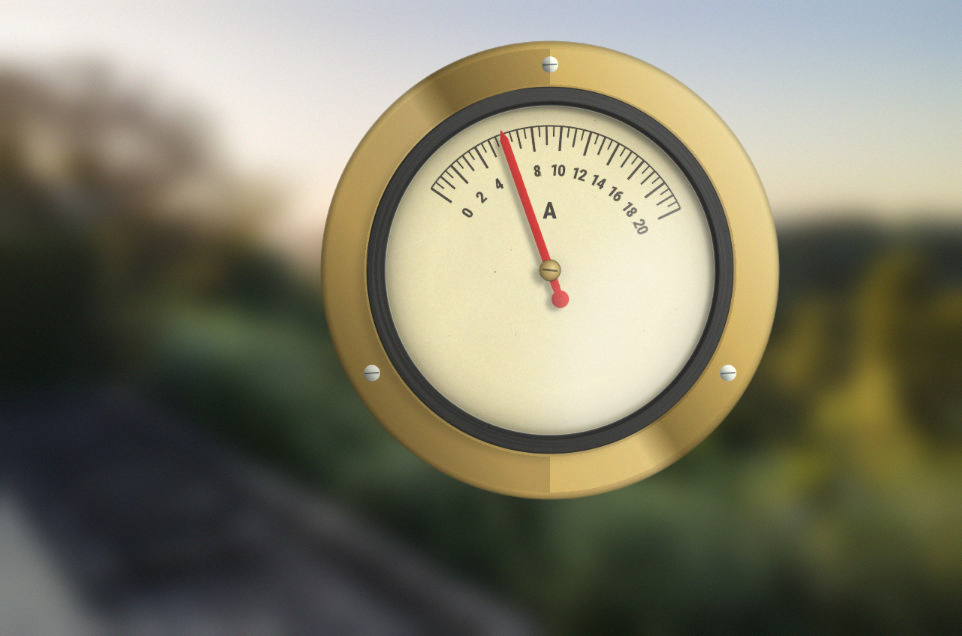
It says 6; A
